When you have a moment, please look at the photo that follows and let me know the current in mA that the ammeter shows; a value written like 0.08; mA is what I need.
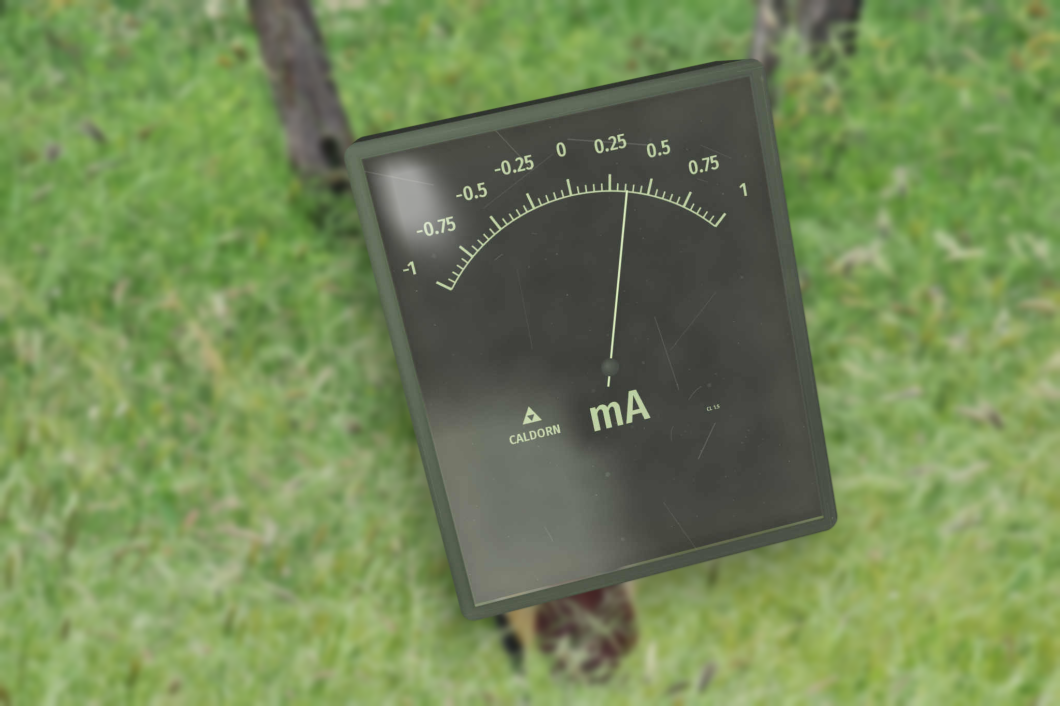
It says 0.35; mA
